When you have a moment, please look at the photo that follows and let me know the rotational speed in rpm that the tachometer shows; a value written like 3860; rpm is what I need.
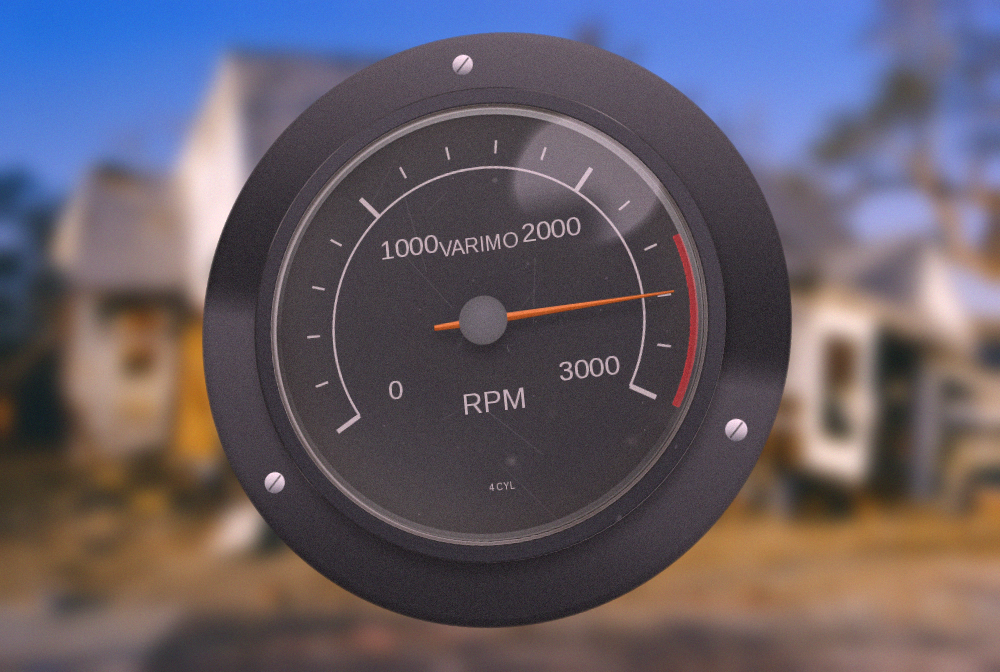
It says 2600; rpm
